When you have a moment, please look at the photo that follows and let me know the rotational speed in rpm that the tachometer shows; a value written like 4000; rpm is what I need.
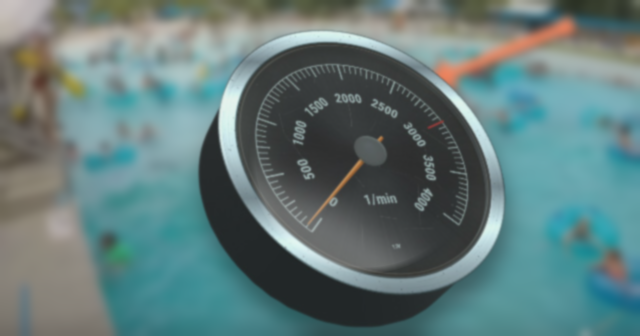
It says 50; rpm
